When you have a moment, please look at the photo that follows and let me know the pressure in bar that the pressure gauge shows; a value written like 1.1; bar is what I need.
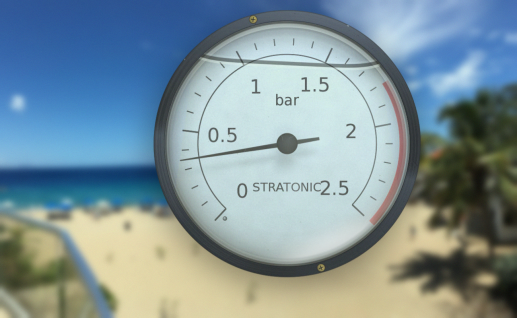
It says 0.35; bar
